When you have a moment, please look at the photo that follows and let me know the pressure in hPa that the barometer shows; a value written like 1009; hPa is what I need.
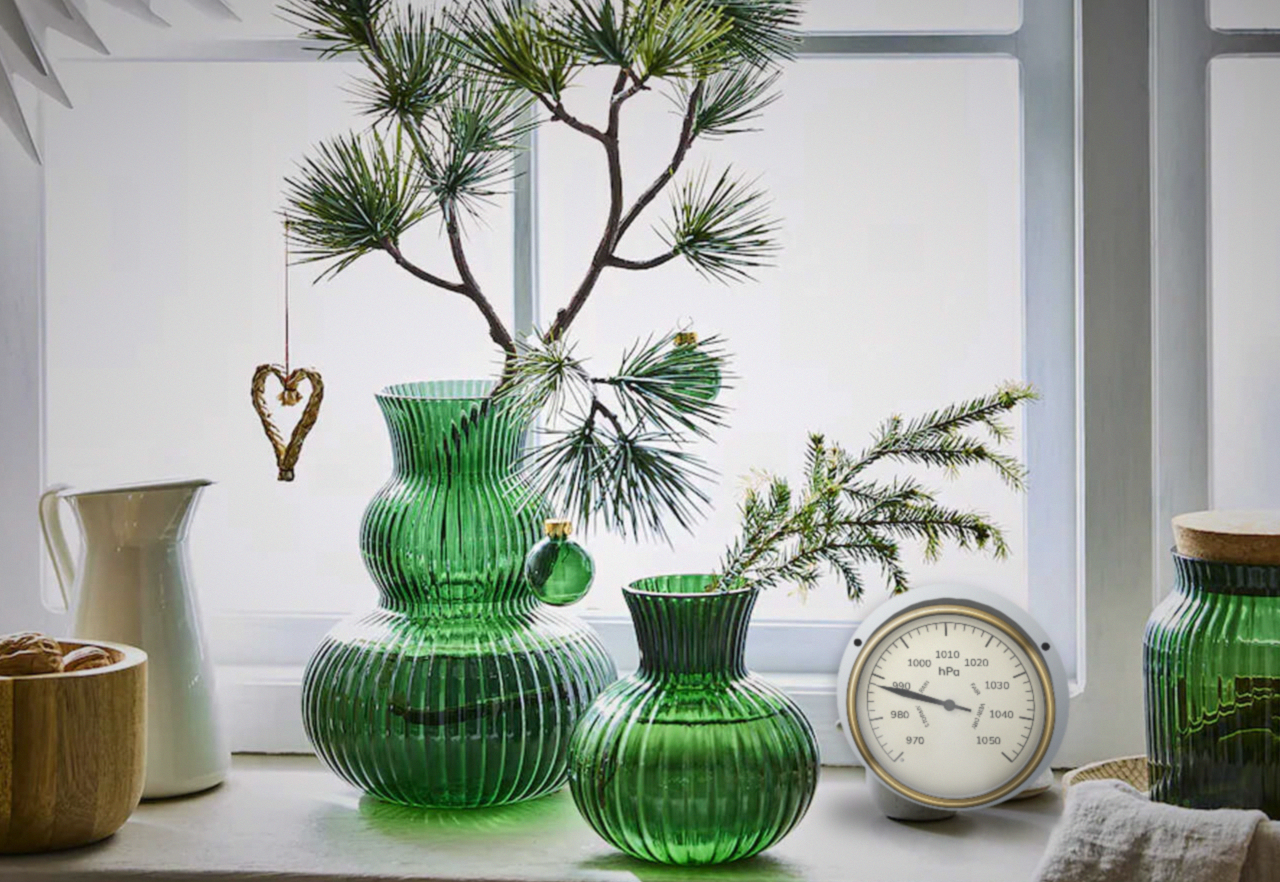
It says 988; hPa
